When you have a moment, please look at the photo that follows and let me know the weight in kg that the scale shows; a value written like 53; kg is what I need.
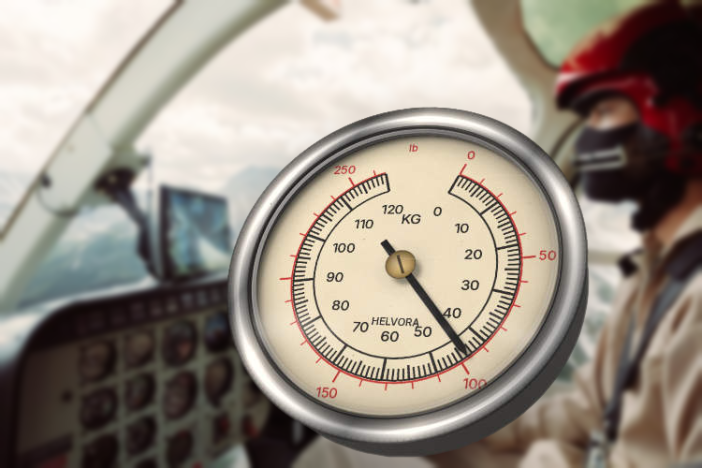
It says 44; kg
